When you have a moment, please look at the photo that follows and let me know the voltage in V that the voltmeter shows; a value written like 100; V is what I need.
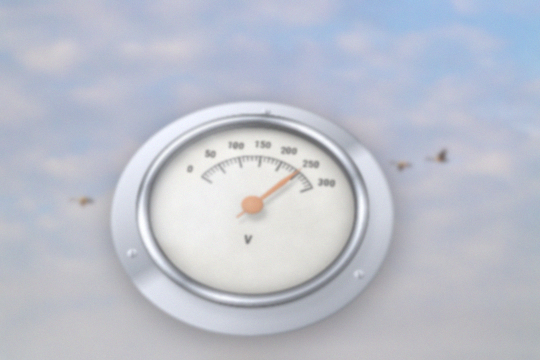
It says 250; V
